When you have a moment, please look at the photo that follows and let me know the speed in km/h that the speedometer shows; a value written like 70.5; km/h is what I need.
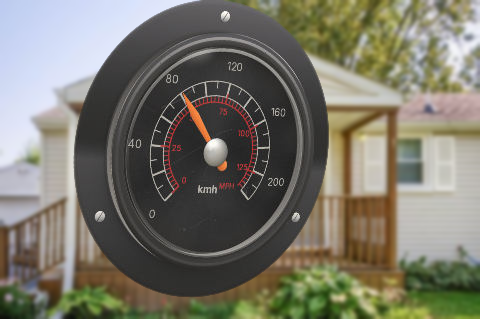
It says 80; km/h
